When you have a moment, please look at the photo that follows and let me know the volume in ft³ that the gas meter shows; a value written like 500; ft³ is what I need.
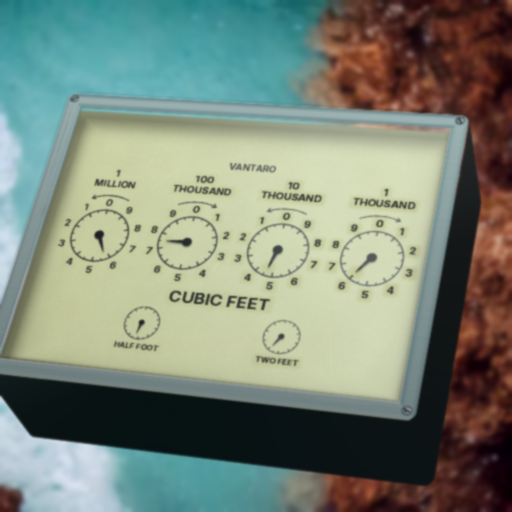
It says 574600; ft³
